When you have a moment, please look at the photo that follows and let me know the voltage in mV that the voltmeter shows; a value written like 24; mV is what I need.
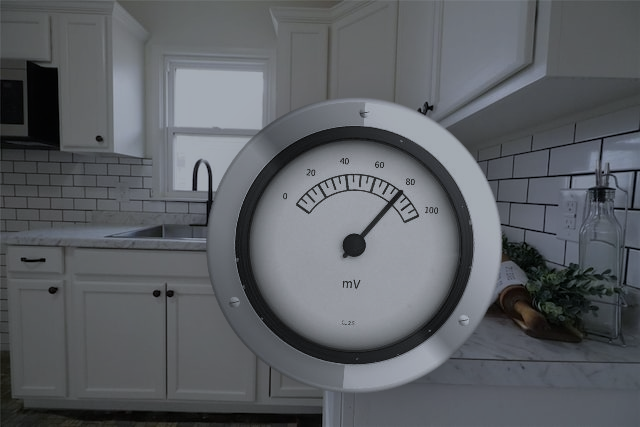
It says 80; mV
